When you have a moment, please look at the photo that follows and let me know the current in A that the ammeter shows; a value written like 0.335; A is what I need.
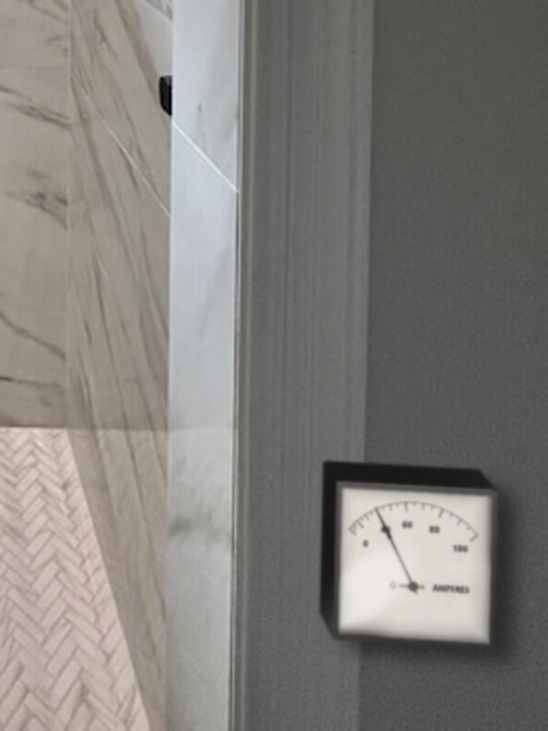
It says 40; A
